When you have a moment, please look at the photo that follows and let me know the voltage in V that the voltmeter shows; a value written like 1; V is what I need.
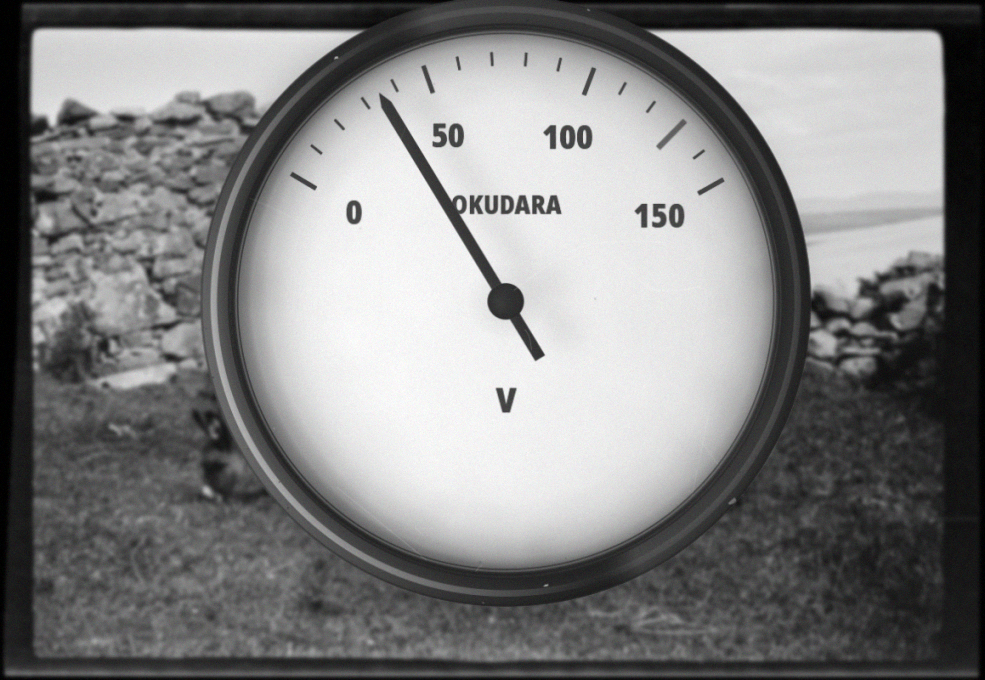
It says 35; V
